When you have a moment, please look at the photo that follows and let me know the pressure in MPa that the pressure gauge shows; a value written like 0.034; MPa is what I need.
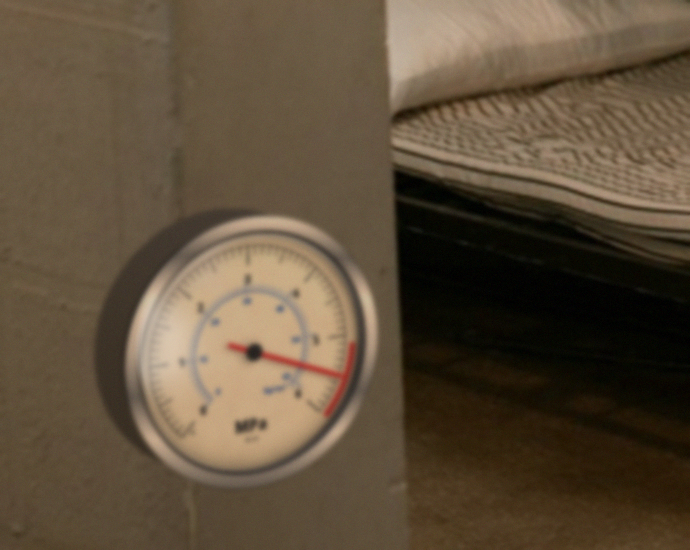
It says 5.5; MPa
